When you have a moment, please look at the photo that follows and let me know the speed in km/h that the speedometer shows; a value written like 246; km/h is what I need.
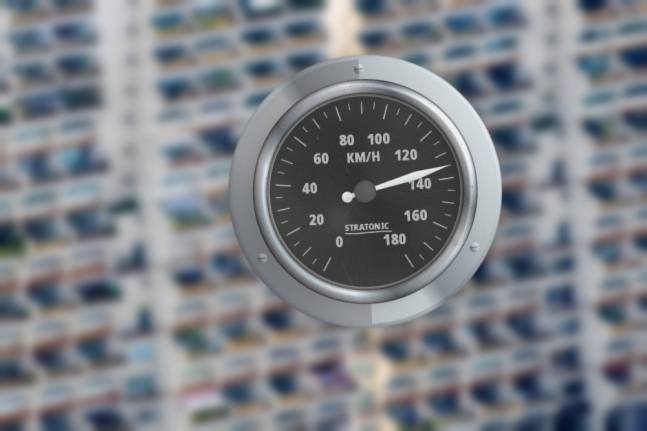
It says 135; km/h
